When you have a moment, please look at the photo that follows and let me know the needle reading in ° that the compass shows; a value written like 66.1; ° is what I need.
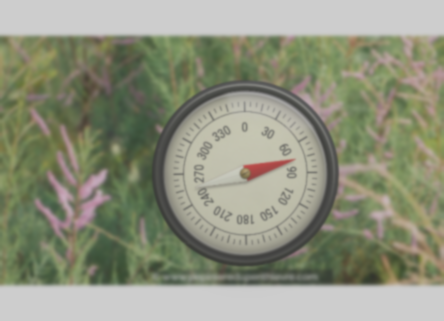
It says 75; °
